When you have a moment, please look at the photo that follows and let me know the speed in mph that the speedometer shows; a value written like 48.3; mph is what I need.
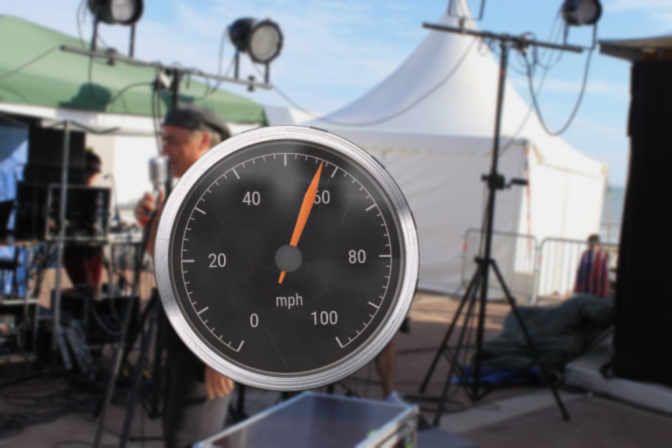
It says 57; mph
